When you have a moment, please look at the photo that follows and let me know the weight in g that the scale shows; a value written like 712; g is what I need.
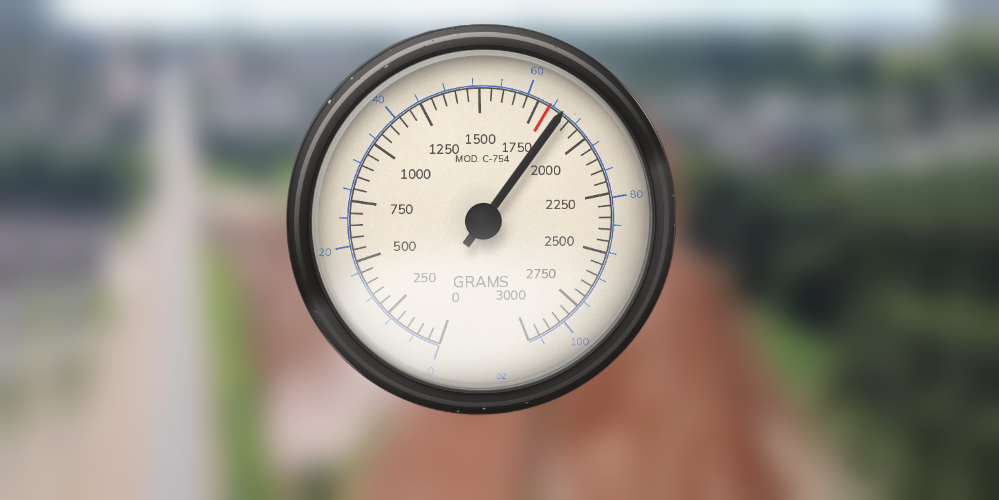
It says 1850; g
